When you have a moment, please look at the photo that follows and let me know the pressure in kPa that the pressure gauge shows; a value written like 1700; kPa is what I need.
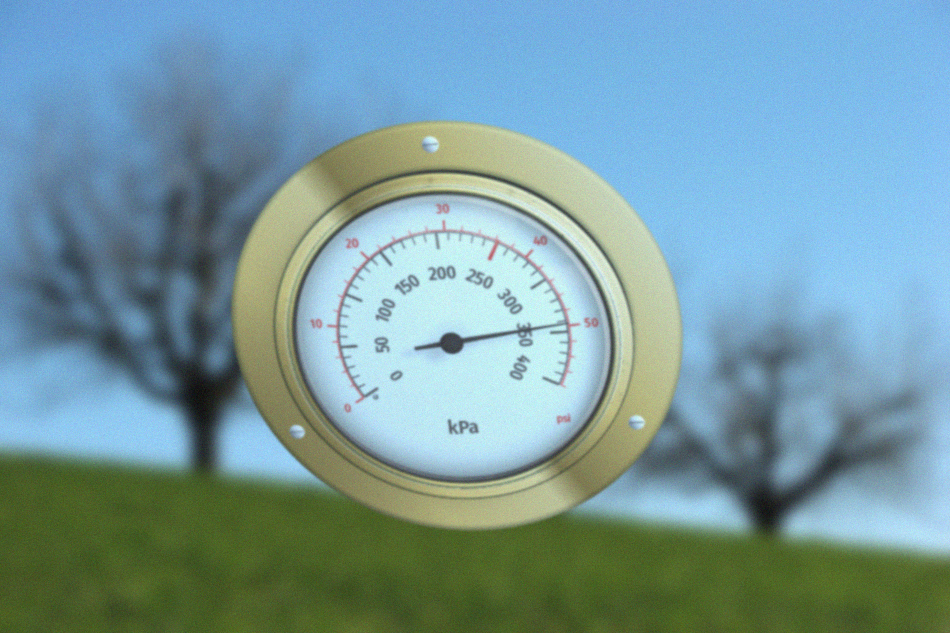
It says 340; kPa
